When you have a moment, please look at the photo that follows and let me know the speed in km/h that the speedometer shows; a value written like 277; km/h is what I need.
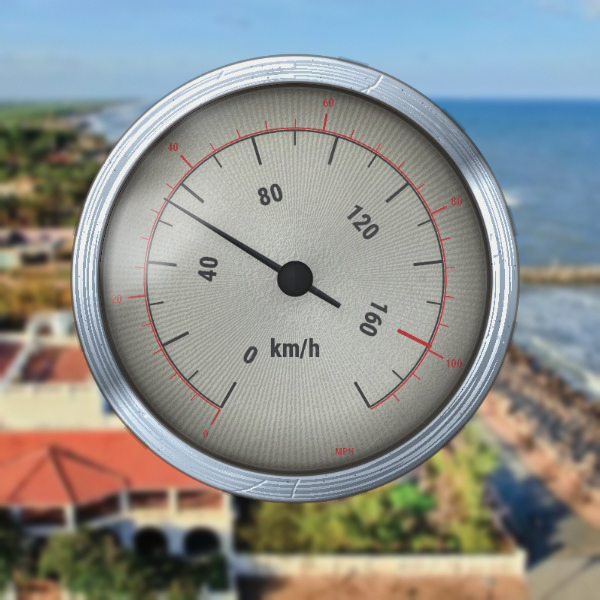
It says 55; km/h
